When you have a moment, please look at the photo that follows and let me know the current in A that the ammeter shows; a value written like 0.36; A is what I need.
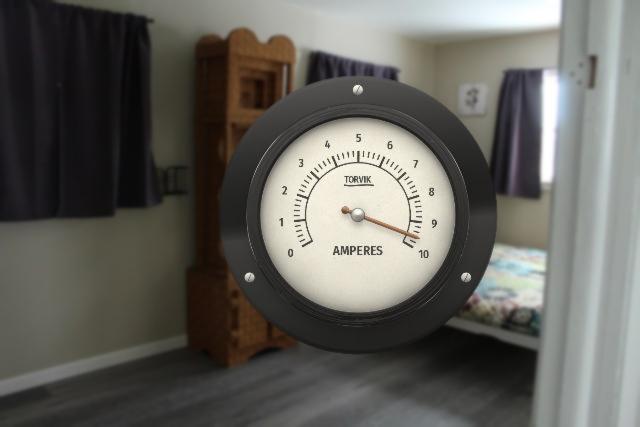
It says 9.6; A
